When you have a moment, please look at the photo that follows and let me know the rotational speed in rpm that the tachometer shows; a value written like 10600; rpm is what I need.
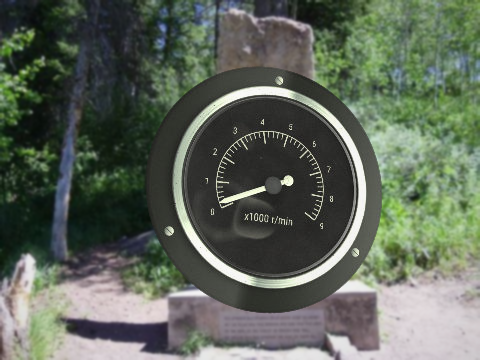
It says 200; rpm
